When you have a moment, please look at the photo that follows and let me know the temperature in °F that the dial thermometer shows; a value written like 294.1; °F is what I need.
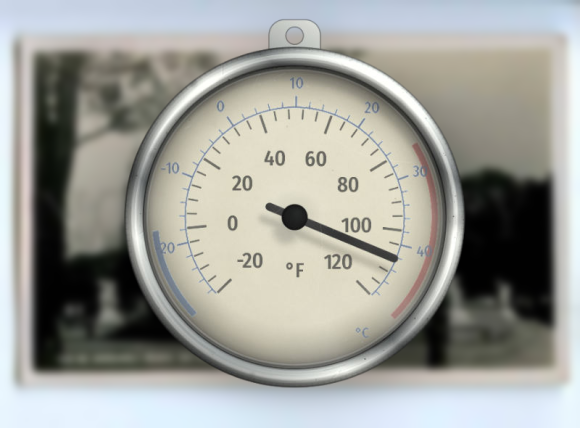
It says 108; °F
